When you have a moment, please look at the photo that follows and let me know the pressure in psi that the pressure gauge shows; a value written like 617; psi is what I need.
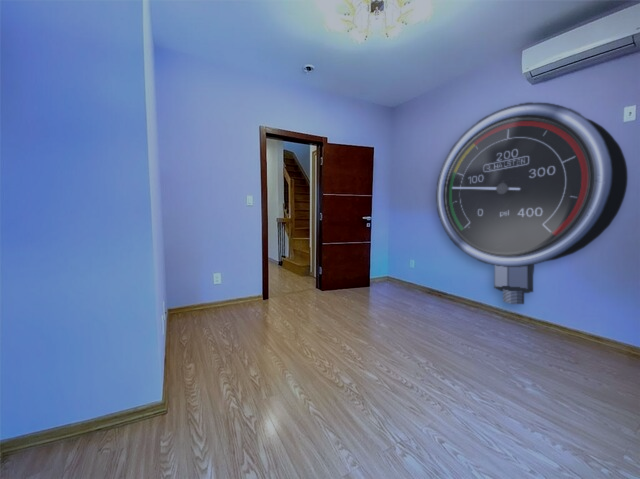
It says 75; psi
